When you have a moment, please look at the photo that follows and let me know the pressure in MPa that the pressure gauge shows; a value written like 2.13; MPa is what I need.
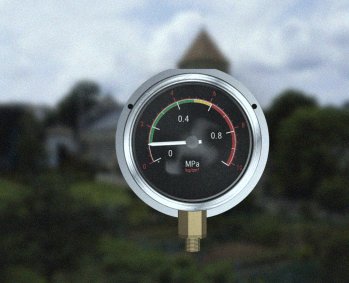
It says 0.1; MPa
